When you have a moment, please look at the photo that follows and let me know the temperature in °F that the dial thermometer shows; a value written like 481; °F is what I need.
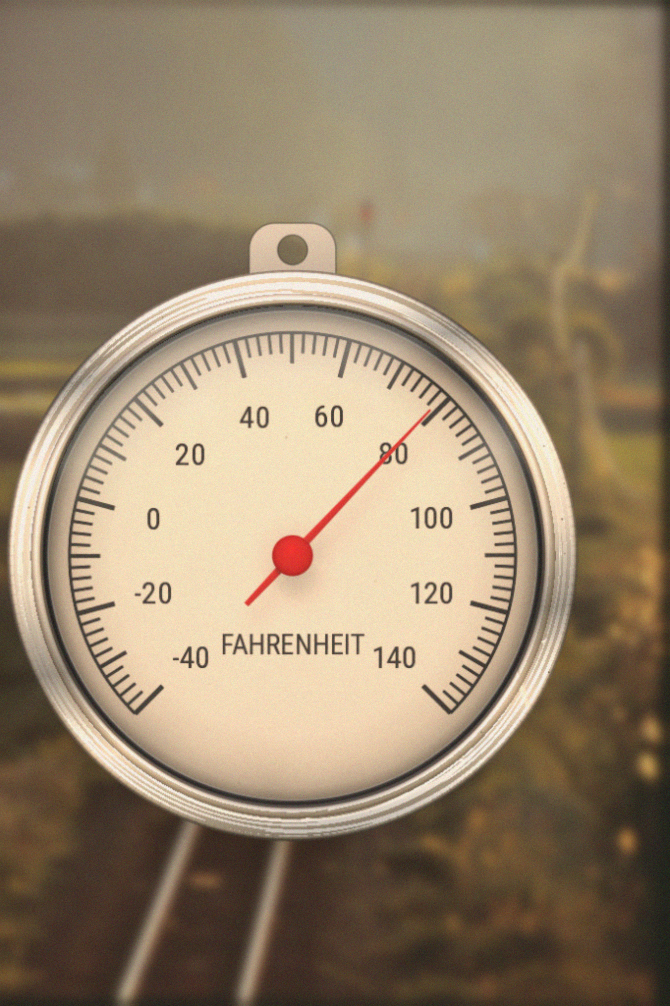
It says 79; °F
